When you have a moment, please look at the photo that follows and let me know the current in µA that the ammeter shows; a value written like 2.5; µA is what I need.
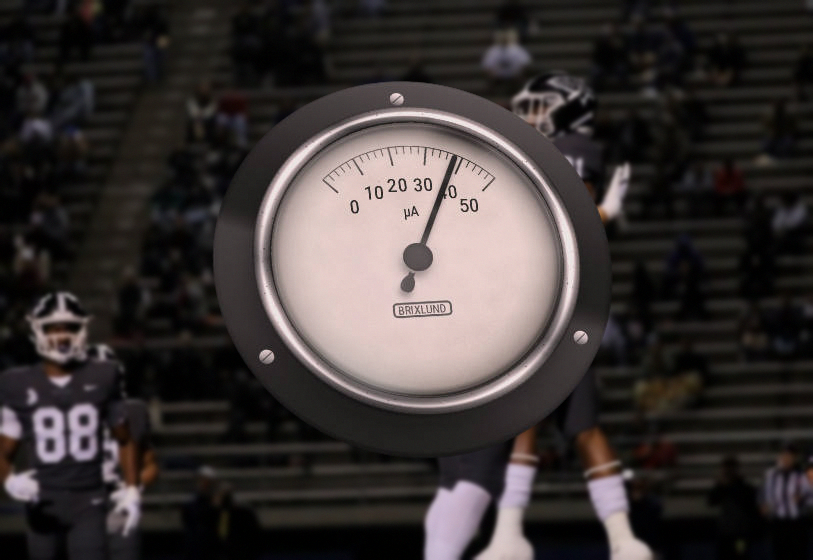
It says 38; µA
